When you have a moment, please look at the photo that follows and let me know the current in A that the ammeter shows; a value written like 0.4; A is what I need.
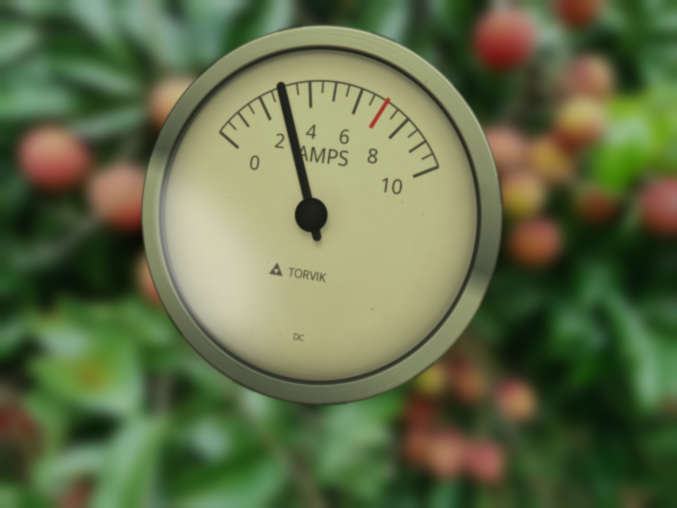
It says 3; A
